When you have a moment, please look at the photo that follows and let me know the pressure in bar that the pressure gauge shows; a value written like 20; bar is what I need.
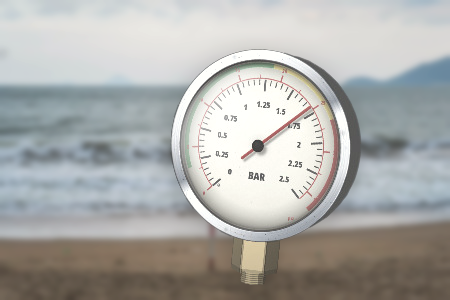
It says 1.7; bar
